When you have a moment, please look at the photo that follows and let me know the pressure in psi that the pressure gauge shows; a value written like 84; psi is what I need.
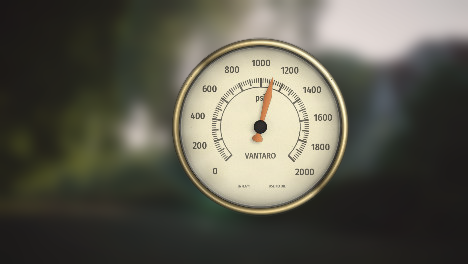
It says 1100; psi
